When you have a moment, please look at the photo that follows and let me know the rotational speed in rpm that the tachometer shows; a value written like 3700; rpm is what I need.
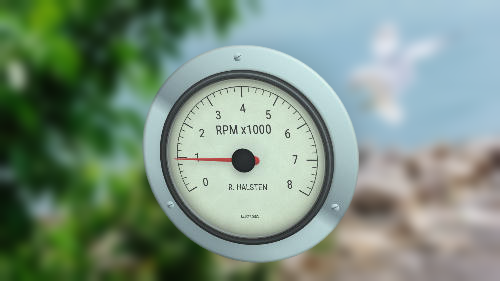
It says 1000; rpm
